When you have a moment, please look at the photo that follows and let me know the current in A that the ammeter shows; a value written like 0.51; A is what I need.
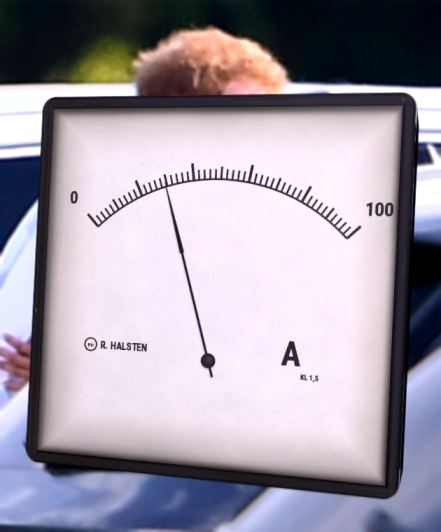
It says 30; A
